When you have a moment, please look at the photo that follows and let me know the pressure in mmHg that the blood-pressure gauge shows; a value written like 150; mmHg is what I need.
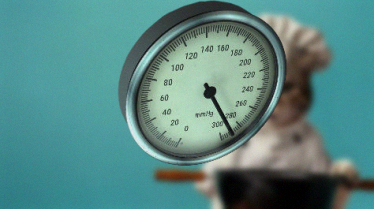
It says 290; mmHg
